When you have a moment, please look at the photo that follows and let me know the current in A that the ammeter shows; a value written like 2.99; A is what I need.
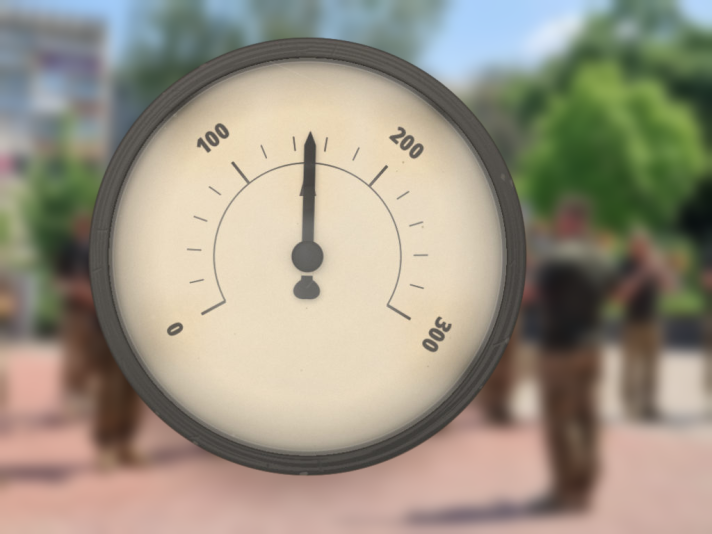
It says 150; A
